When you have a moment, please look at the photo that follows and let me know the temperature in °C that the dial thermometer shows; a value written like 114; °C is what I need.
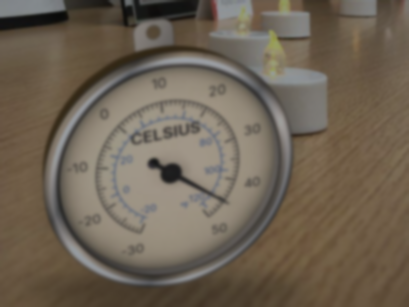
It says 45; °C
